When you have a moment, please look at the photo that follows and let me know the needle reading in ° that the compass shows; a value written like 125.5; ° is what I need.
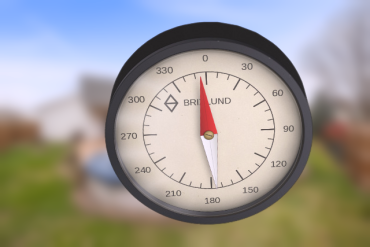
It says 355; °
